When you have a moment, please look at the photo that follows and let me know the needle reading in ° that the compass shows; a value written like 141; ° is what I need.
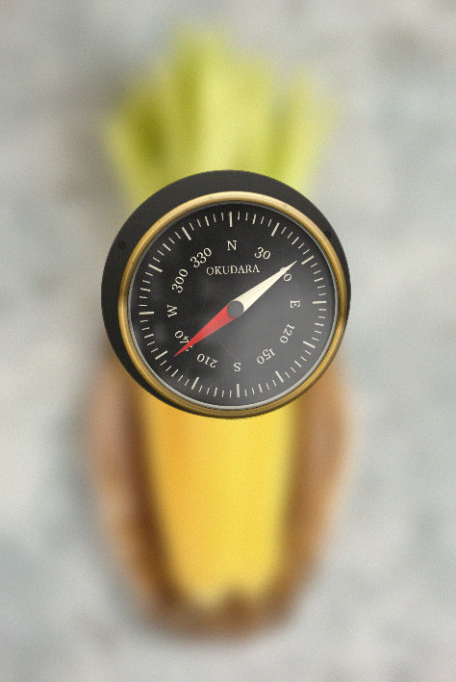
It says 235; °
